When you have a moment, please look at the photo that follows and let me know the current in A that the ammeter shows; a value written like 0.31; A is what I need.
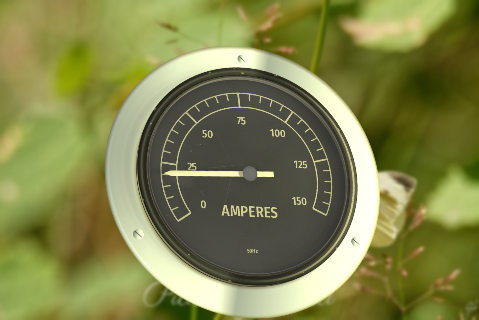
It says 20; A
